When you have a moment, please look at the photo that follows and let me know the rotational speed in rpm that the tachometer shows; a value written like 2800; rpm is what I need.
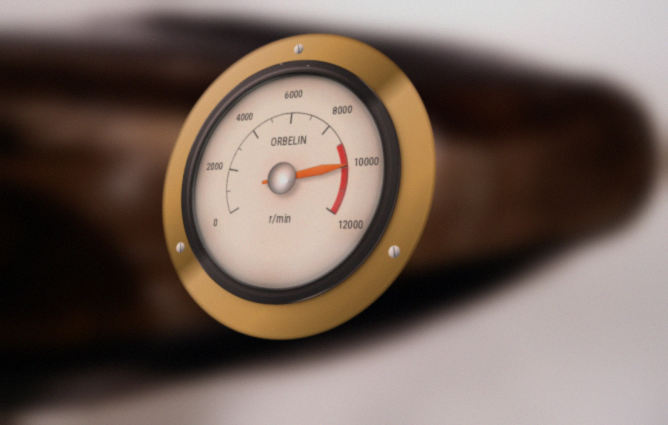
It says 10000; rpm
